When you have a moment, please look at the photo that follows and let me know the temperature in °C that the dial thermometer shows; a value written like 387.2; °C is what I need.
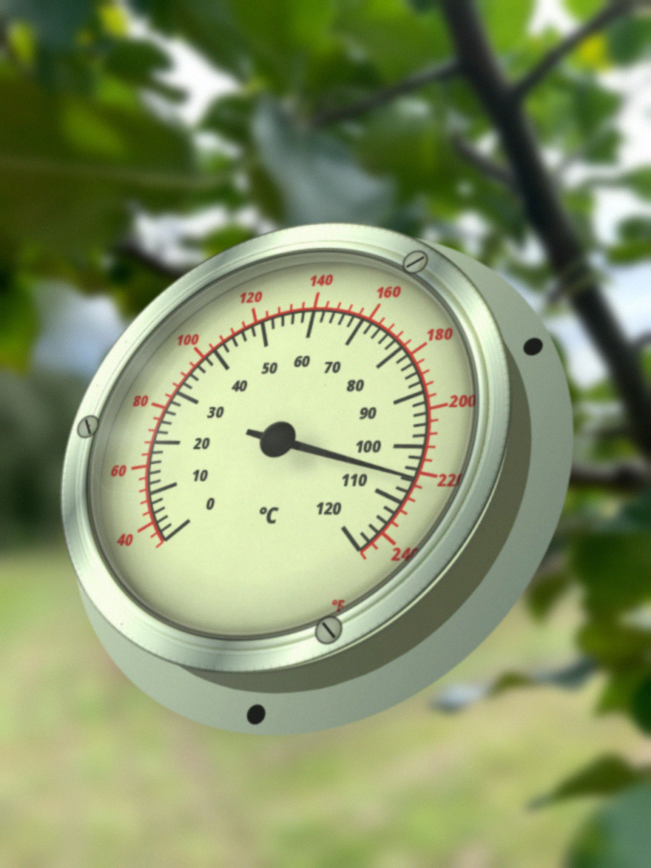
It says 106; °C
